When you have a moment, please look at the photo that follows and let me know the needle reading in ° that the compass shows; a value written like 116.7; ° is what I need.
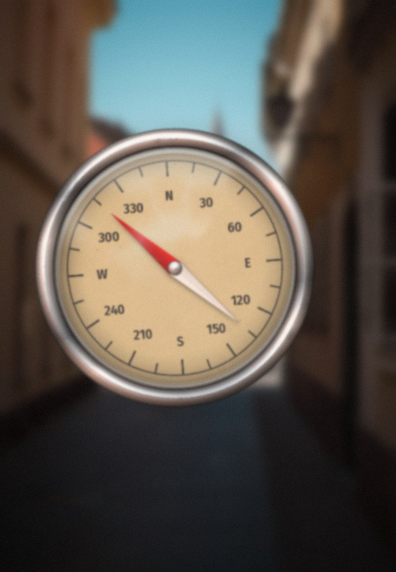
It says 315; °
